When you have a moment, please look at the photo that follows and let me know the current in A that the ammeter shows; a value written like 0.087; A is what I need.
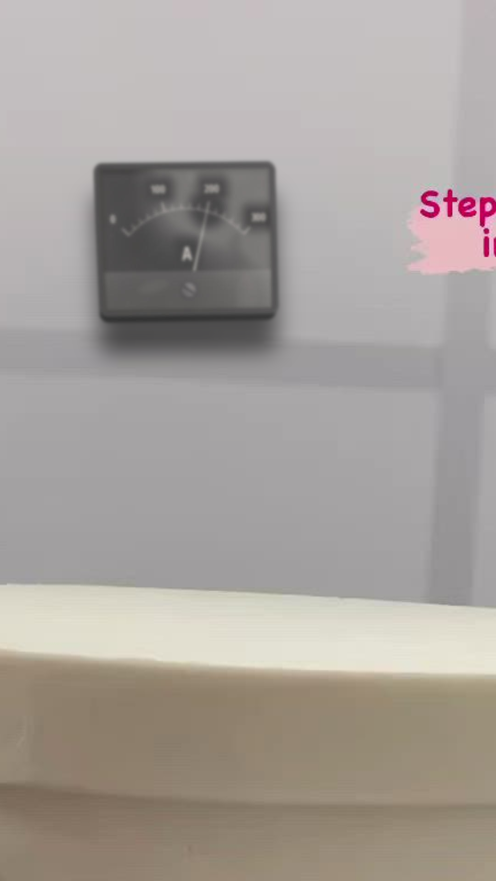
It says 200; A
